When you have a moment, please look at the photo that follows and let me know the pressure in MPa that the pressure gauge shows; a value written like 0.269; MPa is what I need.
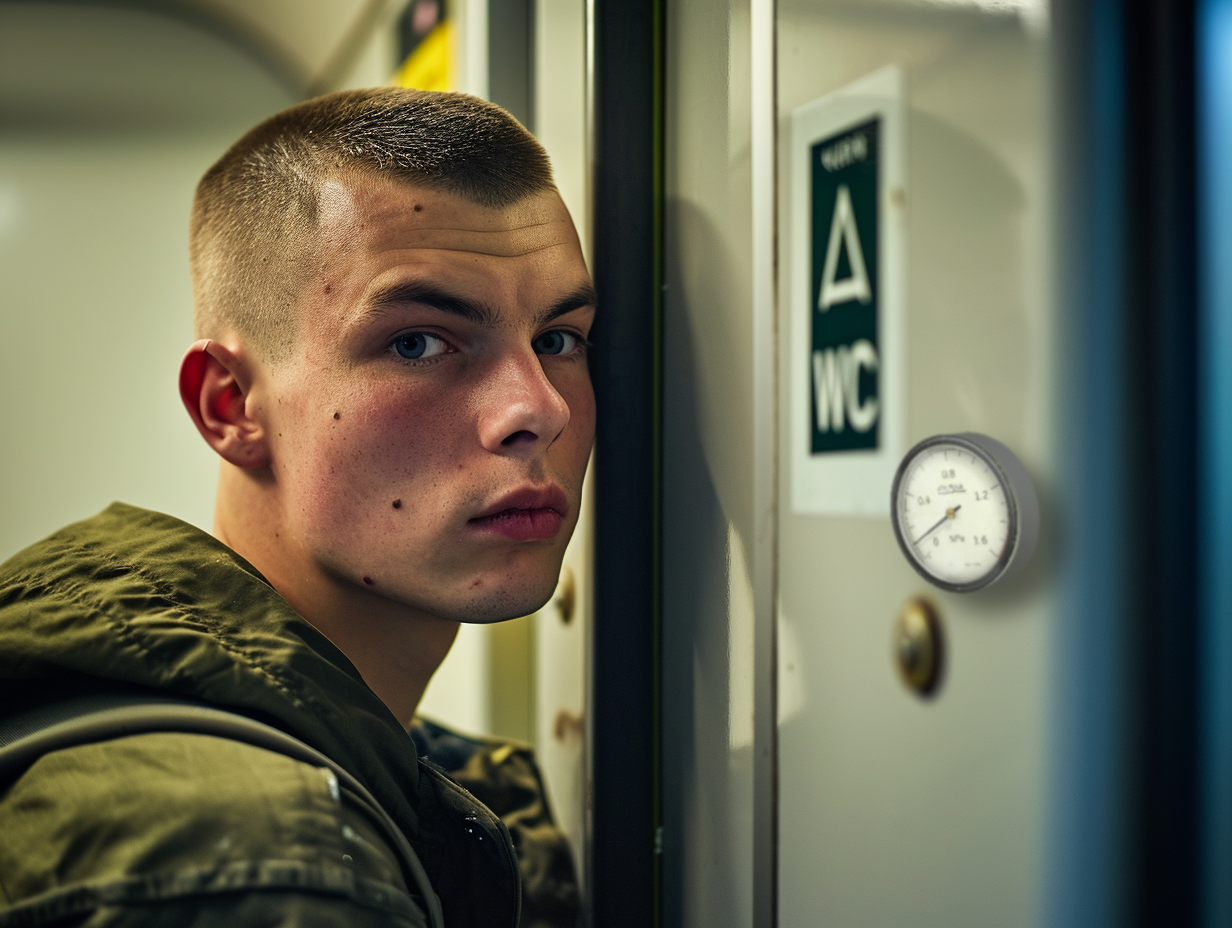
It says 0.1; MPa
